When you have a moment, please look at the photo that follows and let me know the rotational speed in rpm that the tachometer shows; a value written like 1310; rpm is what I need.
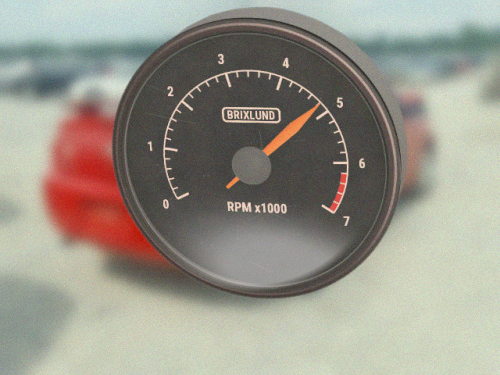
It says 4800; rpm
